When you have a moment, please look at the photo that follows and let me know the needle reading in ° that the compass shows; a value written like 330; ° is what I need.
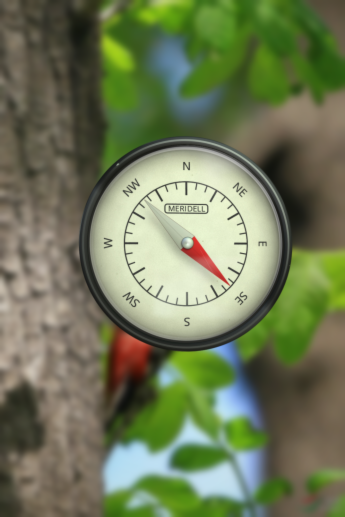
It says 135; °
